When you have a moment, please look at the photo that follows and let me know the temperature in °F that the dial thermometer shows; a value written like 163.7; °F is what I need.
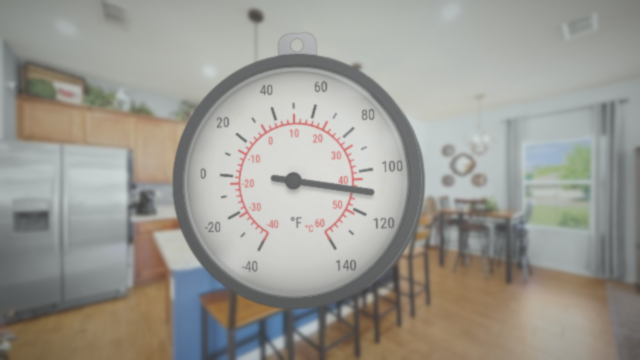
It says 110; °F
